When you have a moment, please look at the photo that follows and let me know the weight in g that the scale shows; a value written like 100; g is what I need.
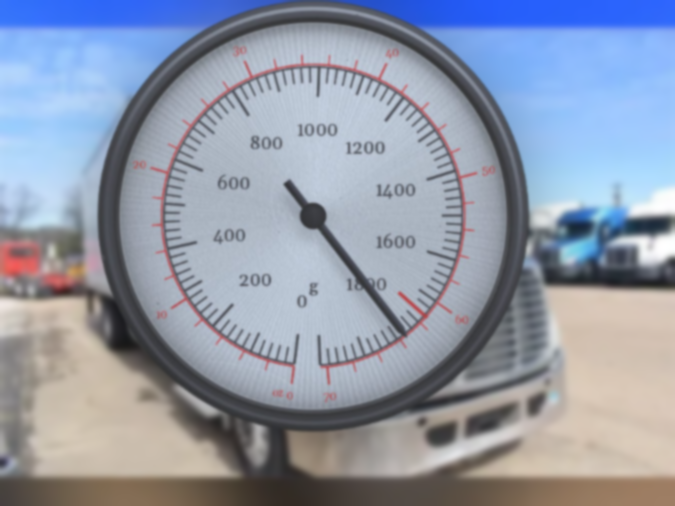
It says 1800; g
